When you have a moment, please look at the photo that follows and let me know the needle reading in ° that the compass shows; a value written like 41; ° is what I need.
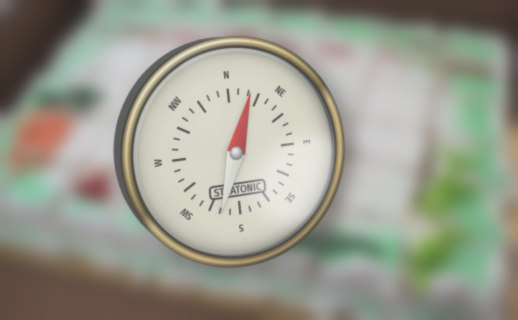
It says 20; °
